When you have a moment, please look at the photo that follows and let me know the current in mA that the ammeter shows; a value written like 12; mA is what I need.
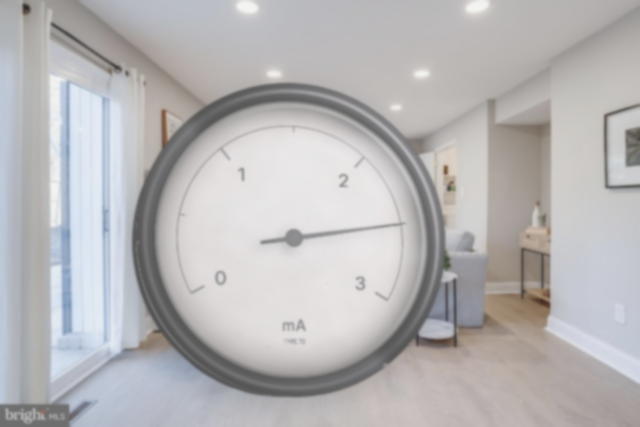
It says 2.5; mA
